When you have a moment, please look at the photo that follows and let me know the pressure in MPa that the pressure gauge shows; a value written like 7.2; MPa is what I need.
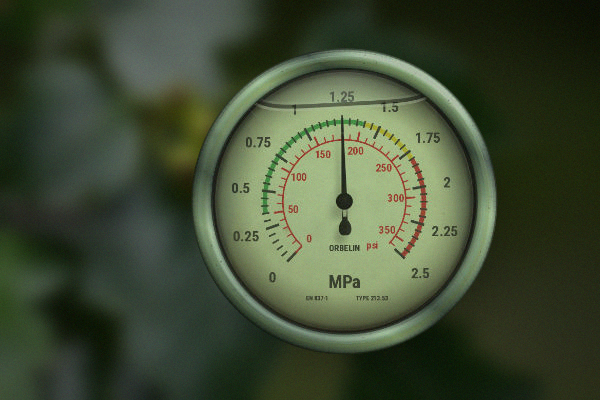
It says 1.25; MPa
